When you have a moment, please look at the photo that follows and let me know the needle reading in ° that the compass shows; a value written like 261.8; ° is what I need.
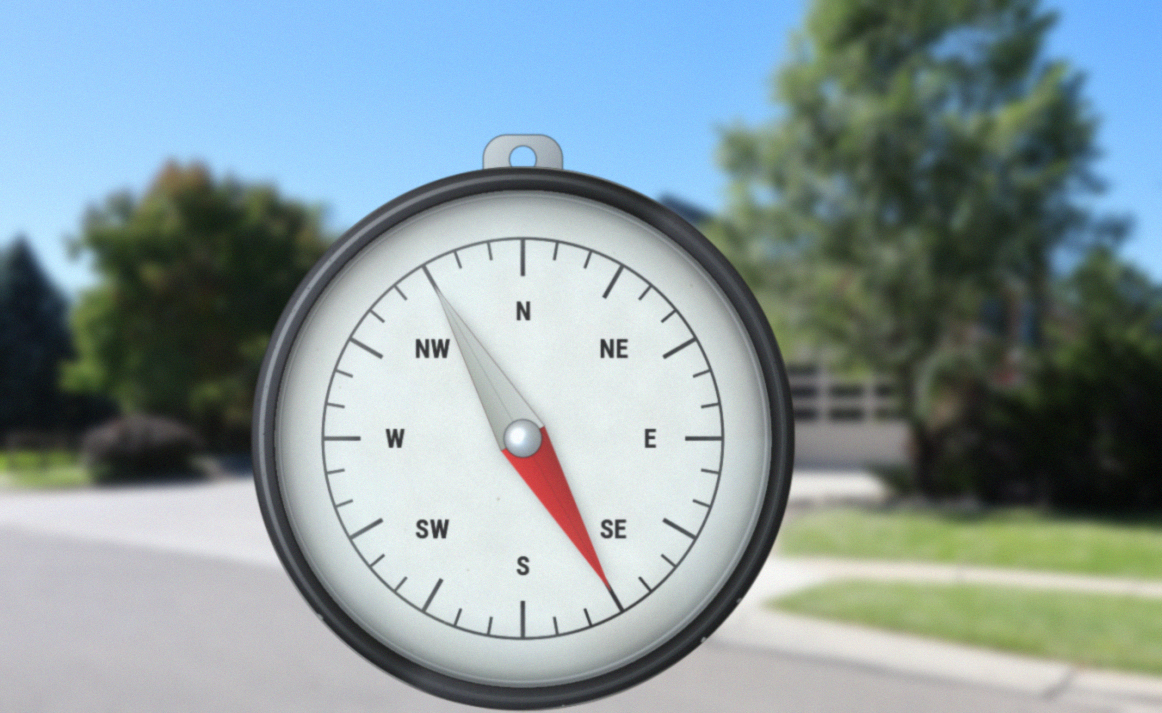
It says 150; °
